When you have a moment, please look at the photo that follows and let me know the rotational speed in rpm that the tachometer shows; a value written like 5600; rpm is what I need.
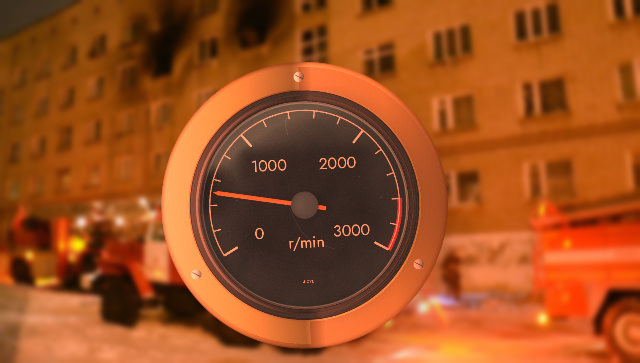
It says 500; rpm
